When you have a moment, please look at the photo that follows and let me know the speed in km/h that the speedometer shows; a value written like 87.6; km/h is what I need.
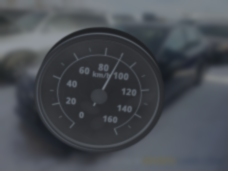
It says 90; km/h
